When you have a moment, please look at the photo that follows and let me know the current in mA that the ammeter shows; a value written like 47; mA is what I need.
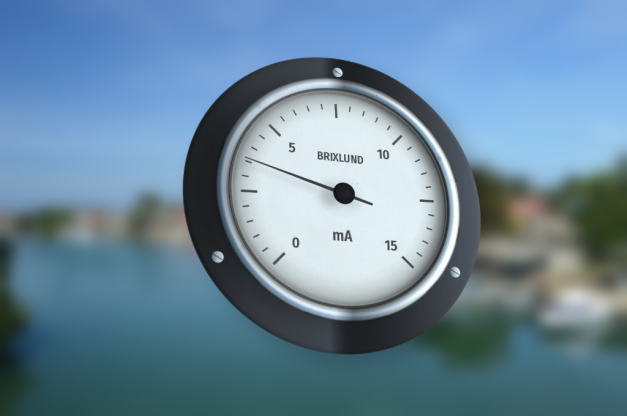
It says 3.5; mA
